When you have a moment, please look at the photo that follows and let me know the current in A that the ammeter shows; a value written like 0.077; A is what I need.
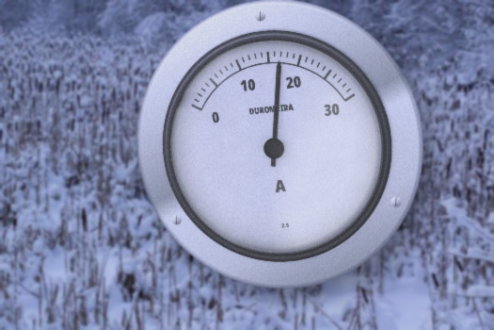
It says 17; A
